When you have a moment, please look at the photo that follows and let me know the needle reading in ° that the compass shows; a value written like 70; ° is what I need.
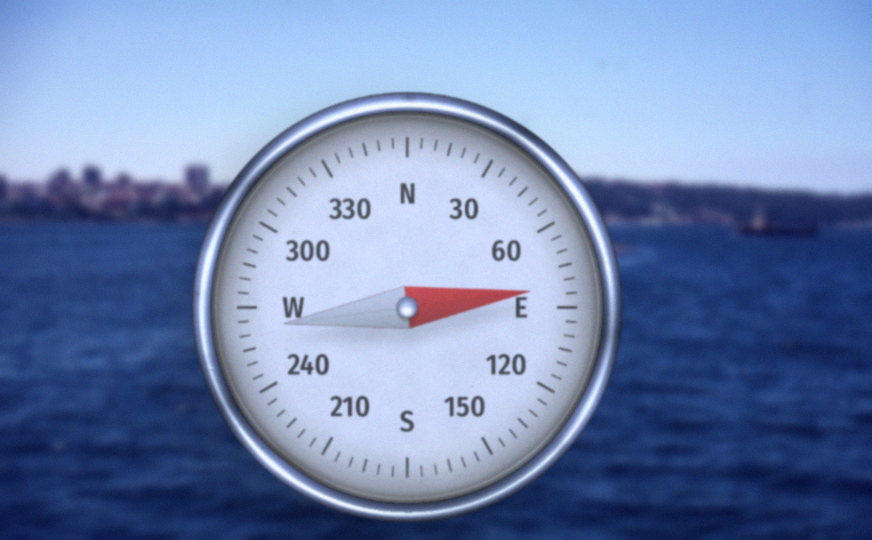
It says 82.5; °
